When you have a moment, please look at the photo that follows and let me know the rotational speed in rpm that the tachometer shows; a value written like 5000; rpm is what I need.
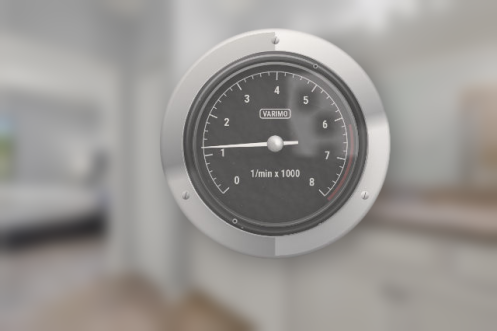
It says 1200; rpm
